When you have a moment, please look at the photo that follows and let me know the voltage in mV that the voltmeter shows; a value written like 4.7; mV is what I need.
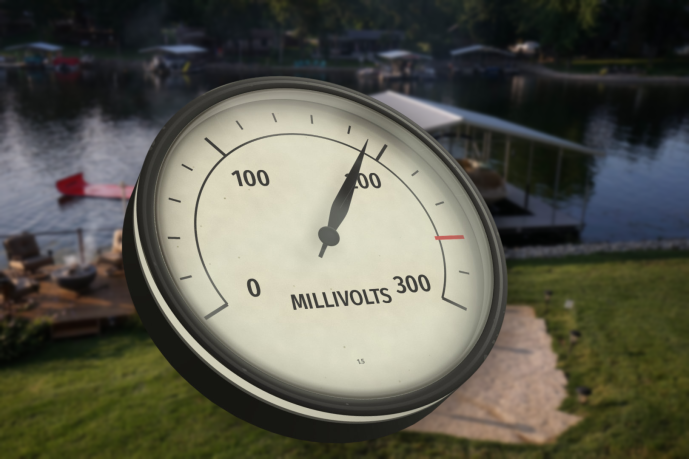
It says 190; mV
